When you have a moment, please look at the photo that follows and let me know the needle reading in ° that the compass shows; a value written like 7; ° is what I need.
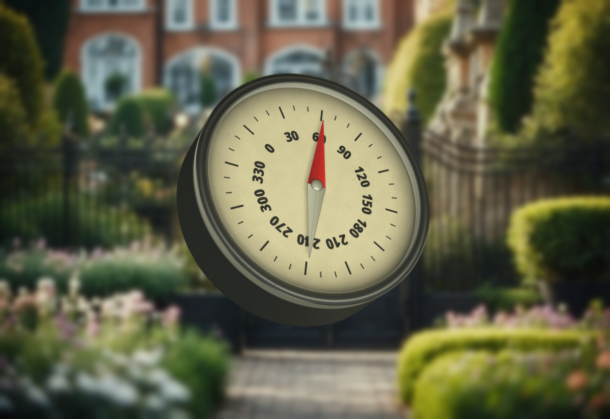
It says 60; °
